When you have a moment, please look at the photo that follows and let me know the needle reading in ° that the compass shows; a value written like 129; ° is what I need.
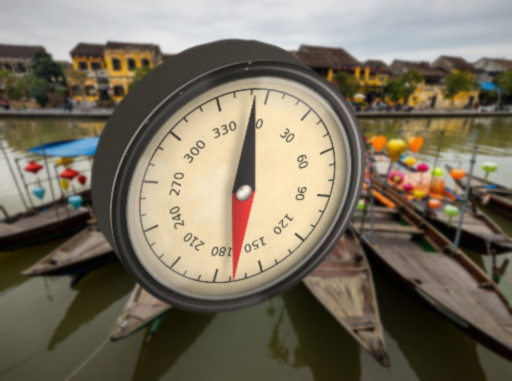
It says 170; °
